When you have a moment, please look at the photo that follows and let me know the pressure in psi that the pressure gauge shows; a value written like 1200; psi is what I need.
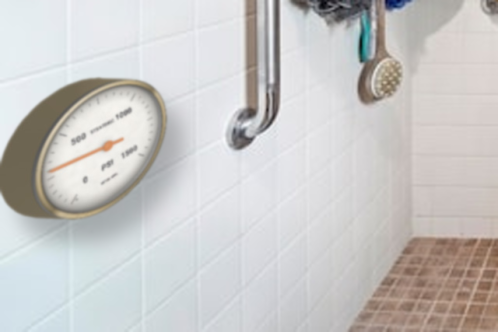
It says 300; psi
